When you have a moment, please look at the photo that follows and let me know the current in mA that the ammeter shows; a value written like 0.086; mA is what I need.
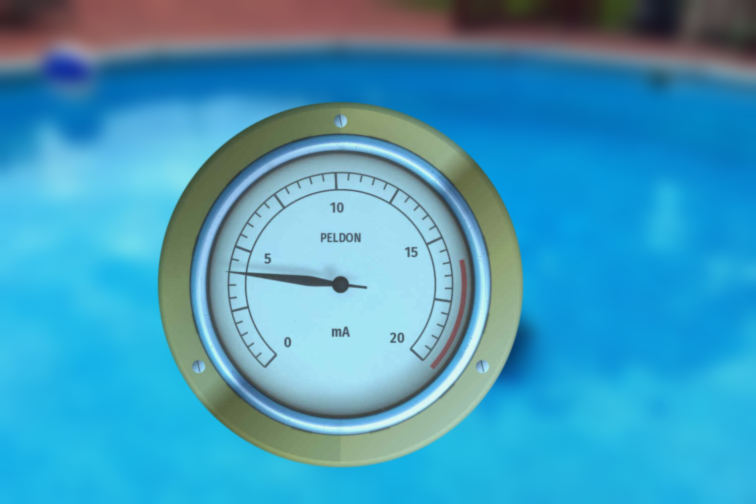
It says 4; mA
